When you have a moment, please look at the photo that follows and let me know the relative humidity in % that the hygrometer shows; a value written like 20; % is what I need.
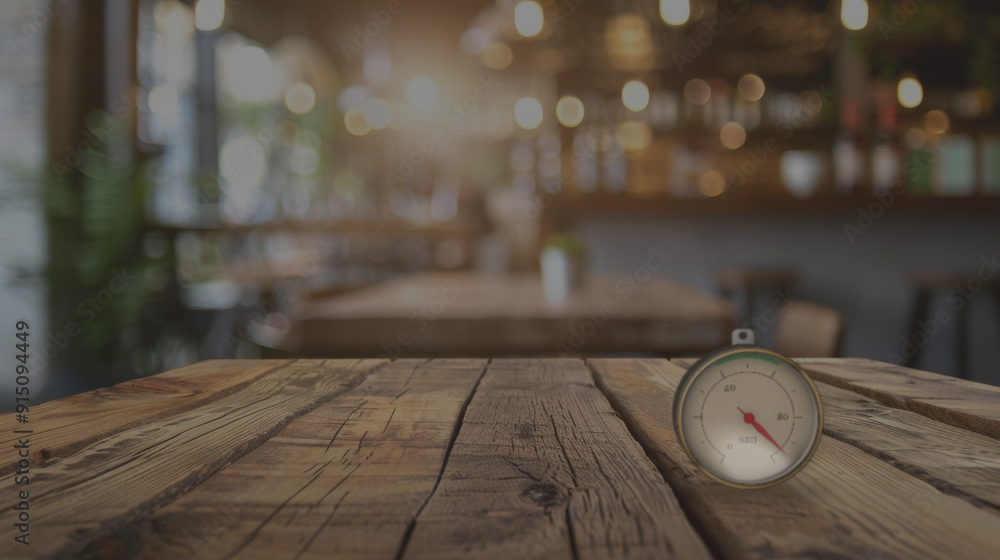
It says 95; %
